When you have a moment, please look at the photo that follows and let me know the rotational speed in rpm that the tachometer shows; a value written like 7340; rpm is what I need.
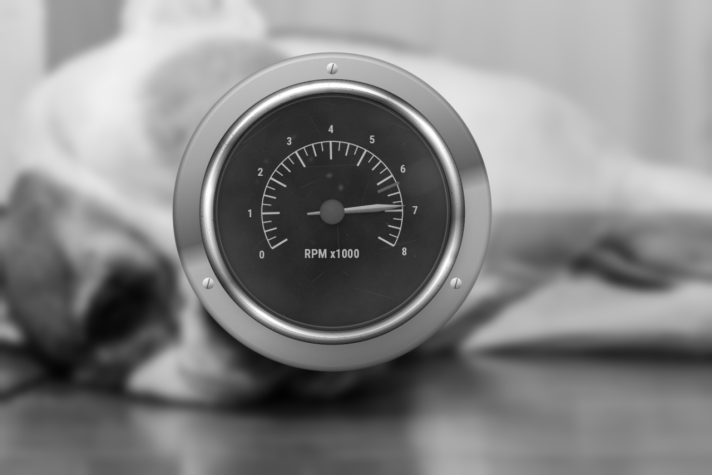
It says 6875; rpm
